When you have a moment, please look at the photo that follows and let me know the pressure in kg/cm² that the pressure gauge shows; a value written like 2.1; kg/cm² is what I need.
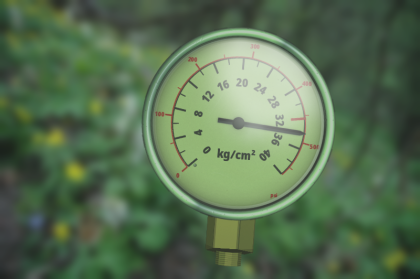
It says 34; kg/cm²
